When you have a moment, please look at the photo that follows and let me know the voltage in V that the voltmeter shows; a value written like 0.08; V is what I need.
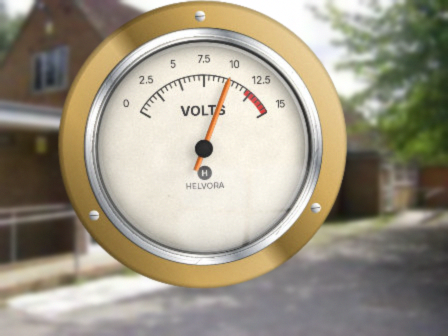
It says 10; V
